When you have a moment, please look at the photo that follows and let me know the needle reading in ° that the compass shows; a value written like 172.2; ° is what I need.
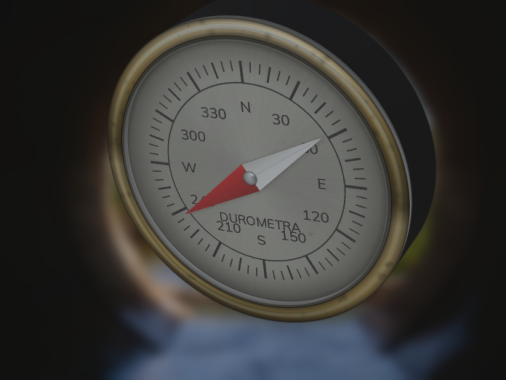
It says 237.5; °
